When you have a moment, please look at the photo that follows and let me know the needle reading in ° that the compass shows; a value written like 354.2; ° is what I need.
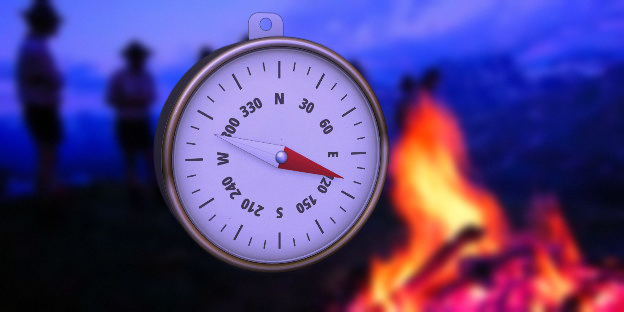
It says 110; °
